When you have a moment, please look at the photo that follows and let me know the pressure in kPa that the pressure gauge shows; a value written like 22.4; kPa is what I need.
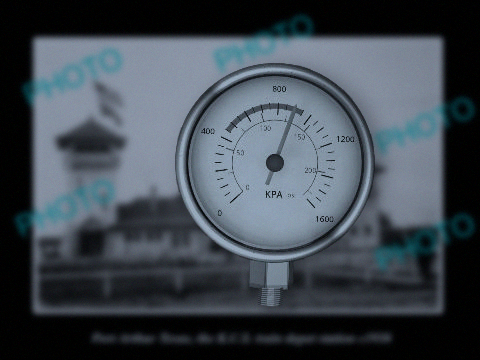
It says 900; kPa
